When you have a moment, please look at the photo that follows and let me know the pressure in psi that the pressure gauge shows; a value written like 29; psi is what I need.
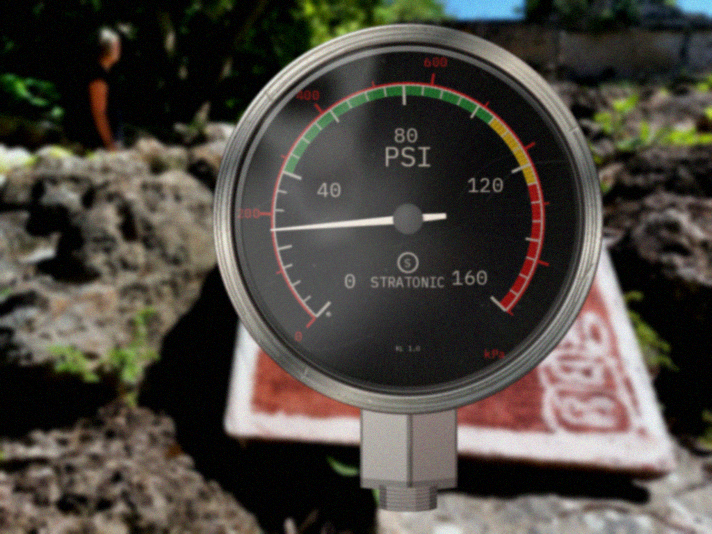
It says 25; psi
